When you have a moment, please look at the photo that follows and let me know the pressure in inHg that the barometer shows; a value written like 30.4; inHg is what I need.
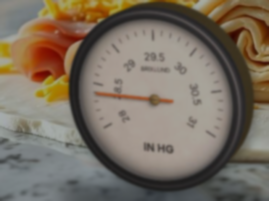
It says 28.4; inHg
